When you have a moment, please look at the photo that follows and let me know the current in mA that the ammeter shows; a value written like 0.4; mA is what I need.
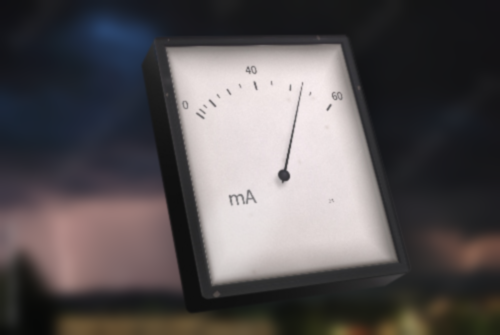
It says 52.5; mA
